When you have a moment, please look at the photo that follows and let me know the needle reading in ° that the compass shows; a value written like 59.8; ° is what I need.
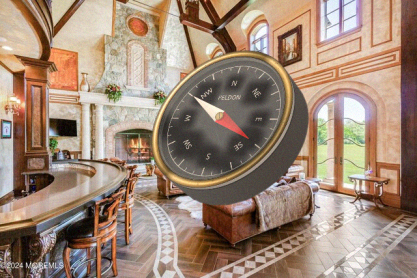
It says 120; °
